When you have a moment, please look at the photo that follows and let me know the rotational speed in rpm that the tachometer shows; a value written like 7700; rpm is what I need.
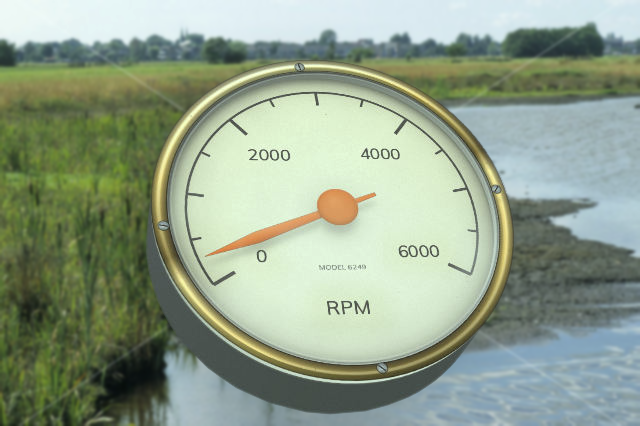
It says 250; rpm
